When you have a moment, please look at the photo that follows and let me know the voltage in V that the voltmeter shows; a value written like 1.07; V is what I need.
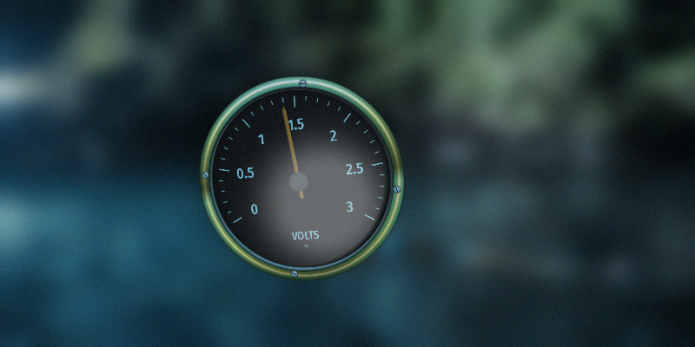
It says 1.4; V
